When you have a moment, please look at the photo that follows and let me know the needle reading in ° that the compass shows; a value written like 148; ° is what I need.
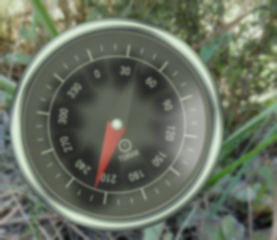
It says 220; °
